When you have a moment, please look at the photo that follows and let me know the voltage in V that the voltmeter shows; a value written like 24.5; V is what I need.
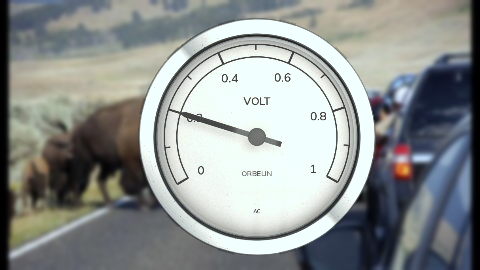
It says 0.2; V
